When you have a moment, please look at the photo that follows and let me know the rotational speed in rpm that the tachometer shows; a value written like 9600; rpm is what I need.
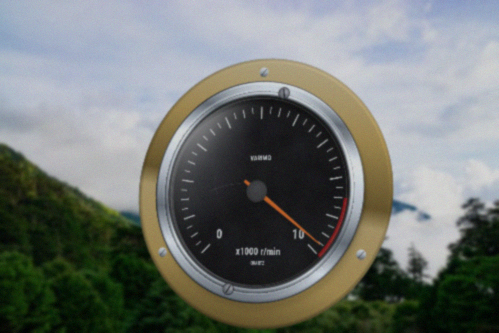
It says 9750; rpm
